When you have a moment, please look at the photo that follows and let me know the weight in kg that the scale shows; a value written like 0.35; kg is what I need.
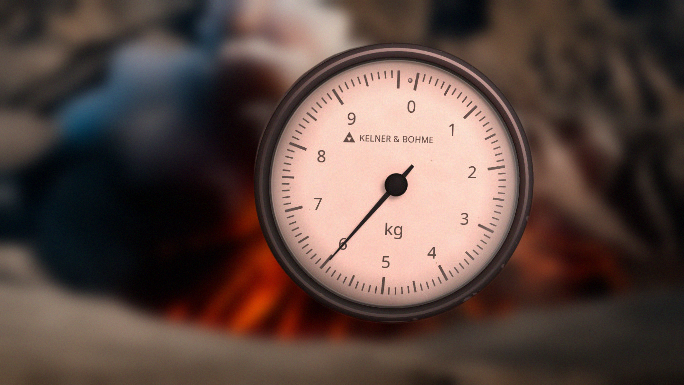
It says 6; kg
